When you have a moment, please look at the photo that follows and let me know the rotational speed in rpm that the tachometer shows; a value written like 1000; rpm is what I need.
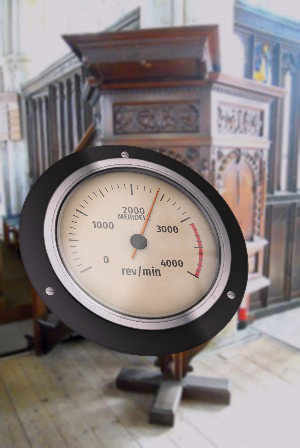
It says 2400; rpm
